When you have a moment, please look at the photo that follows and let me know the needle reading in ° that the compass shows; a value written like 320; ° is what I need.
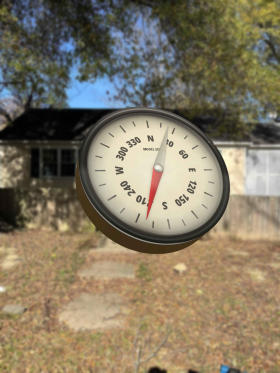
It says 202.5; °
